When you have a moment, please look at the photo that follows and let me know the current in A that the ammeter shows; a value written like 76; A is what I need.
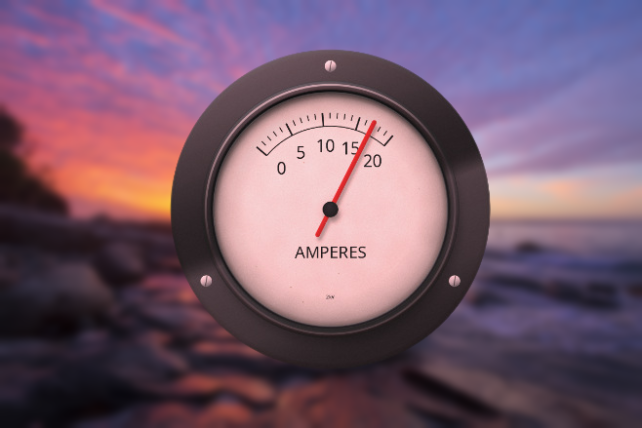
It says 17; A
